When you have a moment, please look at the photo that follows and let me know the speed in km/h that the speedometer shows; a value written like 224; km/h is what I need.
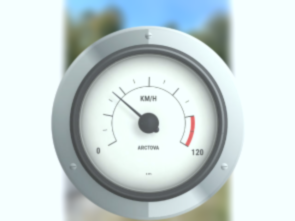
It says 35; km/h
